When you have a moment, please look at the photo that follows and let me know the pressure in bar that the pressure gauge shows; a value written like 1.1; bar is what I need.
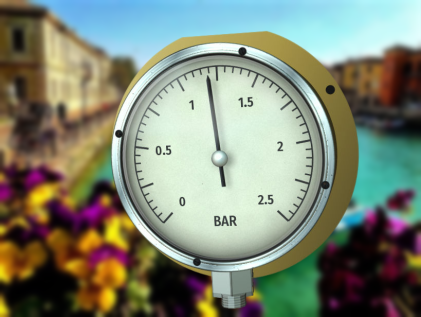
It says 1.2; bar
